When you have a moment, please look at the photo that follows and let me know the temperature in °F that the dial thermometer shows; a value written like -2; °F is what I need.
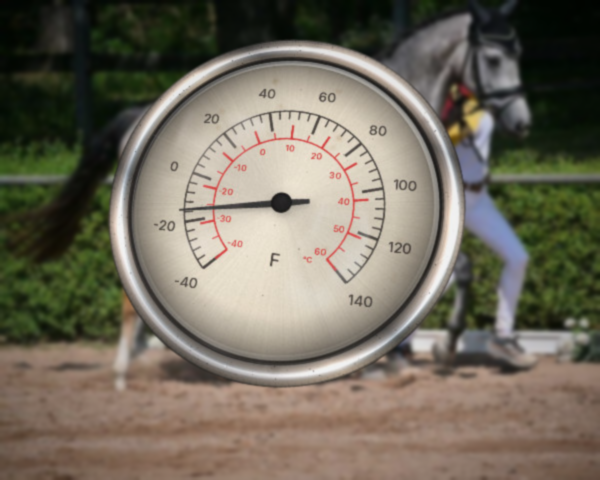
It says -16; °F
